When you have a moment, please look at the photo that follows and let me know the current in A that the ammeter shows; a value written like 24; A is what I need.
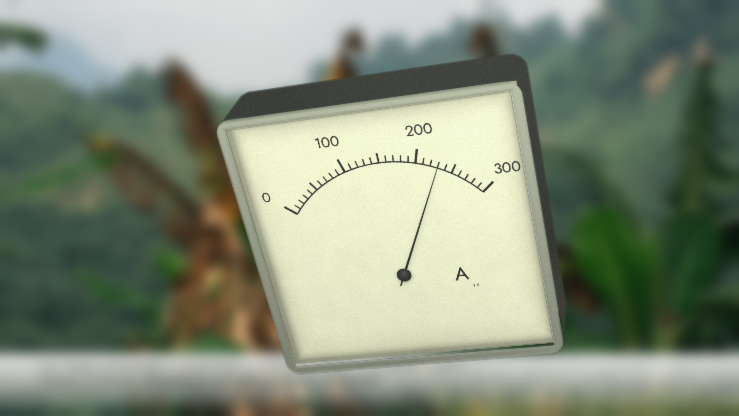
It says 230; A
